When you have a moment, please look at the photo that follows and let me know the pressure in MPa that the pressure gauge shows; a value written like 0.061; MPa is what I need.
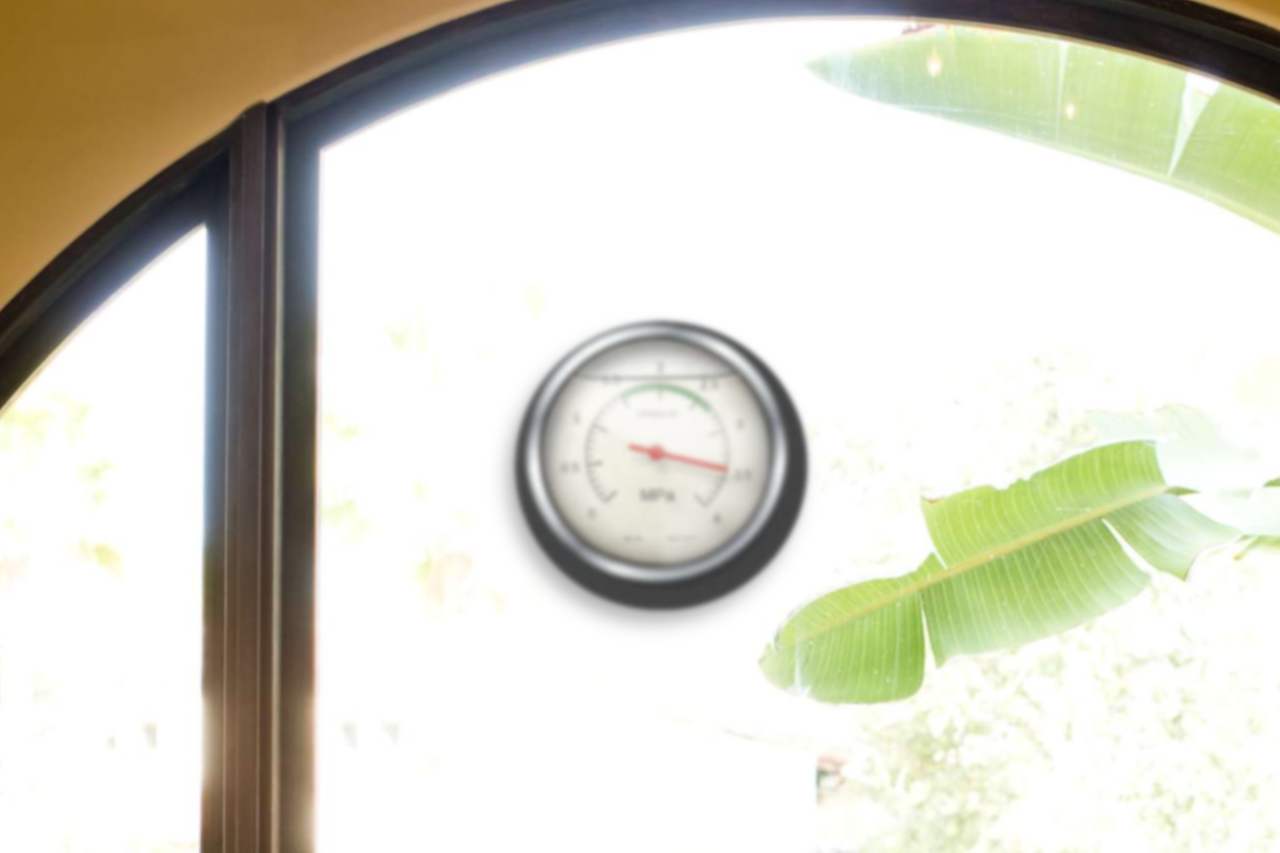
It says 3.5; MPa
